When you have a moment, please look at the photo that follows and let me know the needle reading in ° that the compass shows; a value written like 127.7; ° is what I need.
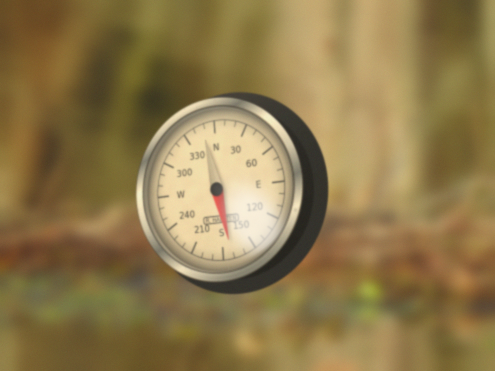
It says 170; °
